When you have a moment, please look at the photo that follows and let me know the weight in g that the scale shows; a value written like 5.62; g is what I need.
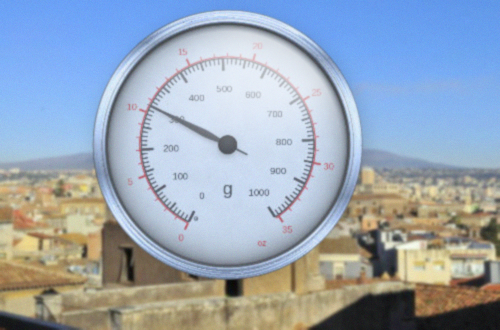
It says 300; g
